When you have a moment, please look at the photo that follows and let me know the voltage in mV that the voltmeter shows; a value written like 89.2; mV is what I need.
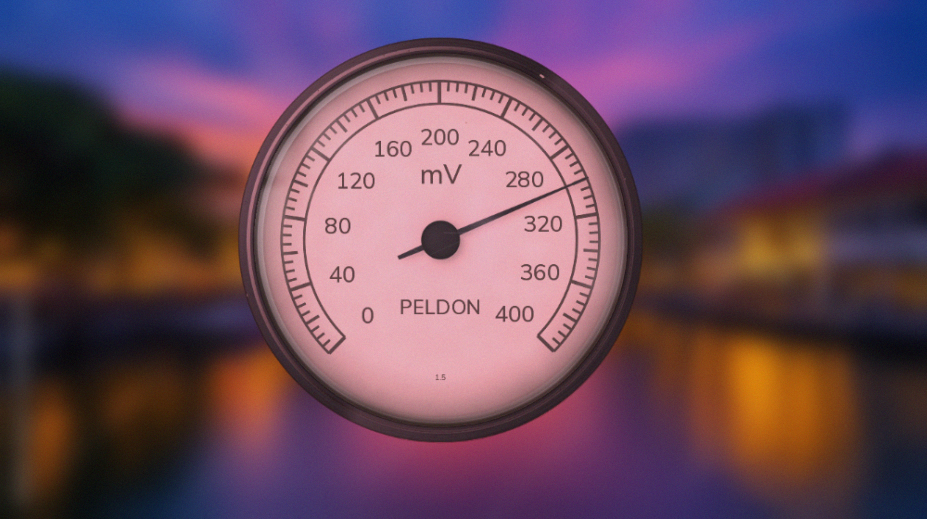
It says 300; mV
